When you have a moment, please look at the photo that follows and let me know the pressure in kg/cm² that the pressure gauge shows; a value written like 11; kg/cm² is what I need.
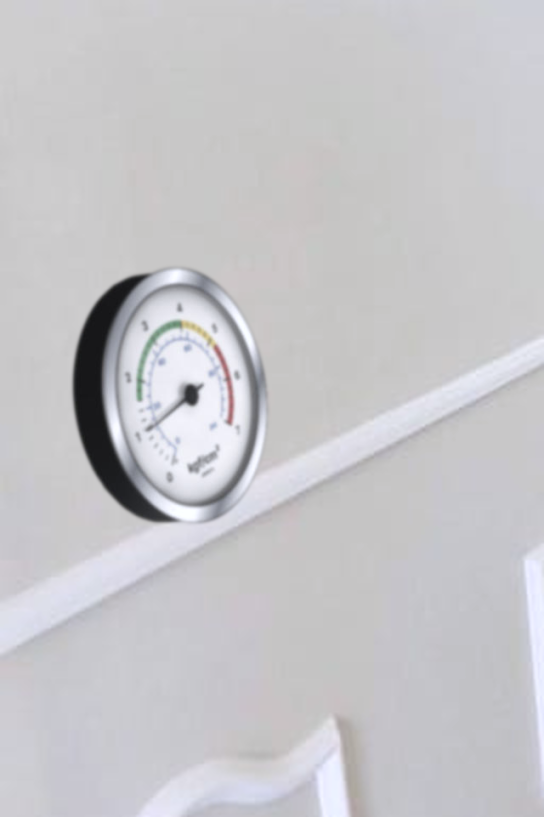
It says 1; kg/cm²
